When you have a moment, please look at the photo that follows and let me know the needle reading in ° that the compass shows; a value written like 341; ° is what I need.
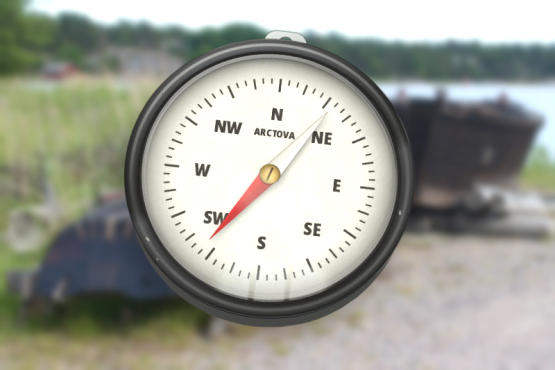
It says 215; °
